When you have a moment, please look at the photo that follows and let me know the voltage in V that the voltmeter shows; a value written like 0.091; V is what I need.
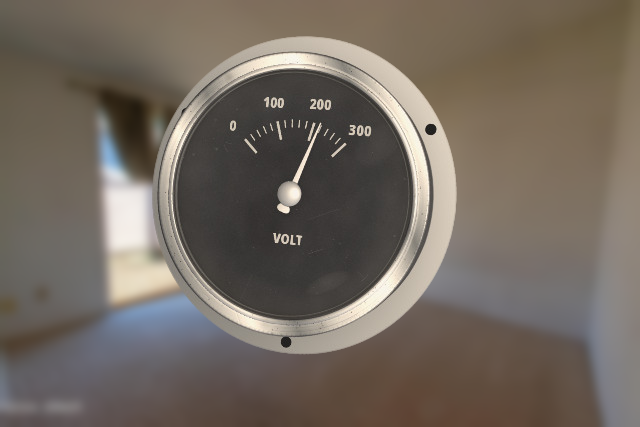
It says 220; V
